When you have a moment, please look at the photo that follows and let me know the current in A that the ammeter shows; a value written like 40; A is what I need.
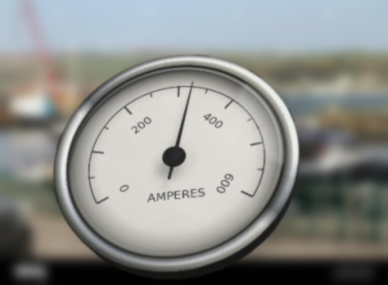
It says 325; A
